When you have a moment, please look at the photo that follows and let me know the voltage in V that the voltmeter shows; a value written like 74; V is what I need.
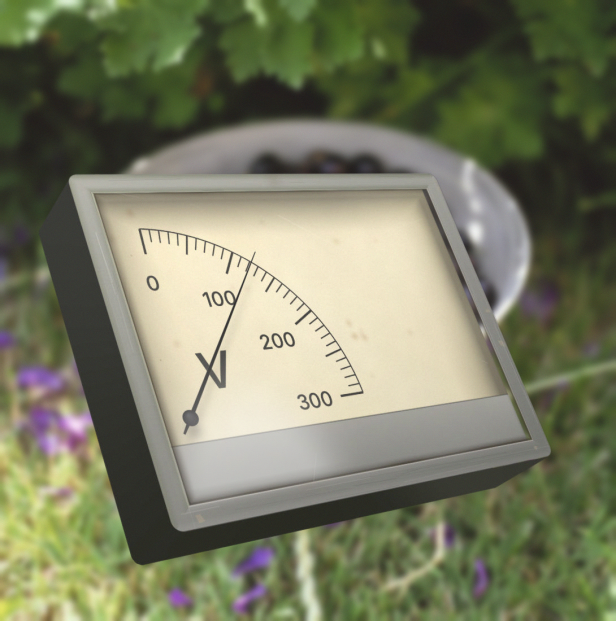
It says 120; V
